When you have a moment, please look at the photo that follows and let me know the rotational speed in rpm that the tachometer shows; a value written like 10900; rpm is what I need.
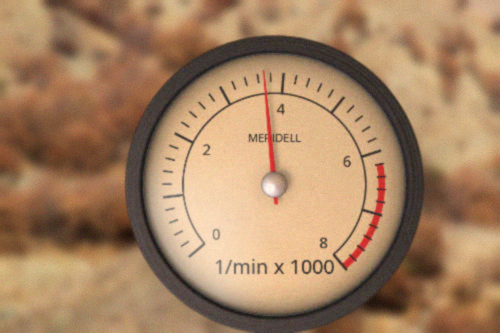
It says 3700; rpm
